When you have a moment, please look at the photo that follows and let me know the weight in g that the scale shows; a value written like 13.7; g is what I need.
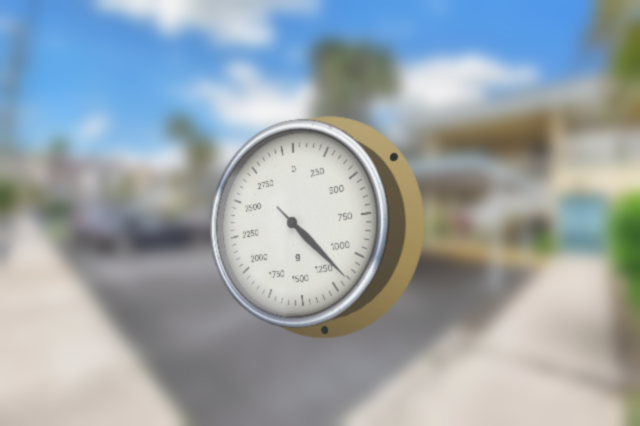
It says 1150; g
